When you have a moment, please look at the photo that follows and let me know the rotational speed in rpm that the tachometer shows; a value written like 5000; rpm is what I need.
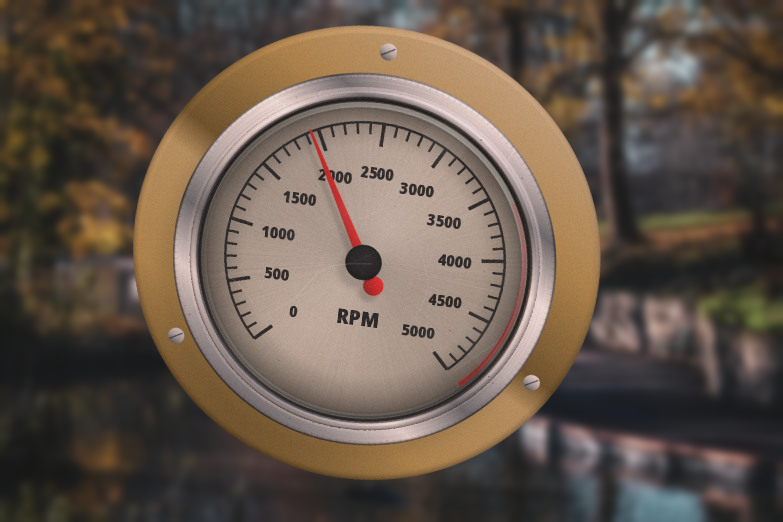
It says 1950; rpm
